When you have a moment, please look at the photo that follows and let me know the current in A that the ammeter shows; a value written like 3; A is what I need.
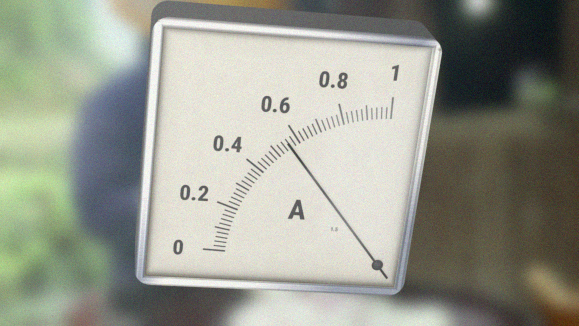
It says 0.56; A
